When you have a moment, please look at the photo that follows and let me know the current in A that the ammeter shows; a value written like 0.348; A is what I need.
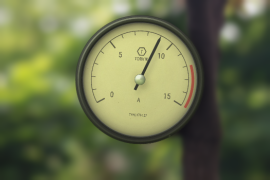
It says 9; A
